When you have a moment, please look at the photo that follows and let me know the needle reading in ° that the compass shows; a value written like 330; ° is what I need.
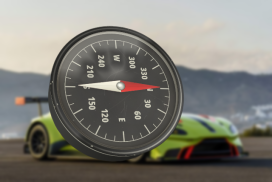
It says 0; °
